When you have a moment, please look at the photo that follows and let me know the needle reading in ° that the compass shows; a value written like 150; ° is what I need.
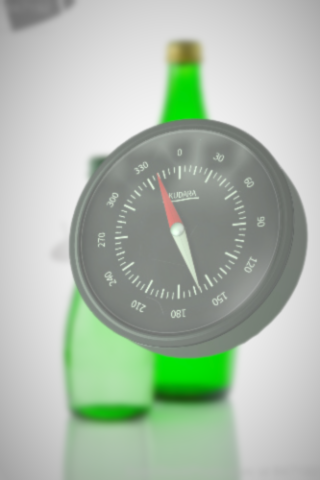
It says 340; °
